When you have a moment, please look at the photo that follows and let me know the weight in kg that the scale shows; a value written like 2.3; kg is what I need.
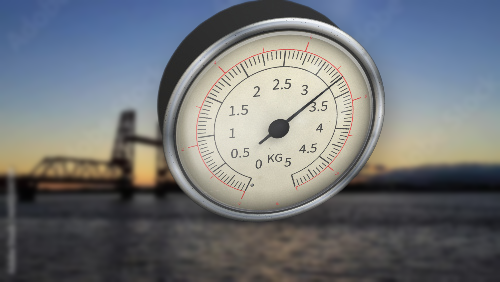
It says 3.25; kg
